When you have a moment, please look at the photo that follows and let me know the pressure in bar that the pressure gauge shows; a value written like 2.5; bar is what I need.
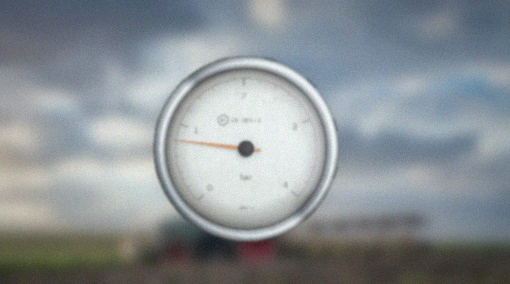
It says 0.8; bar
